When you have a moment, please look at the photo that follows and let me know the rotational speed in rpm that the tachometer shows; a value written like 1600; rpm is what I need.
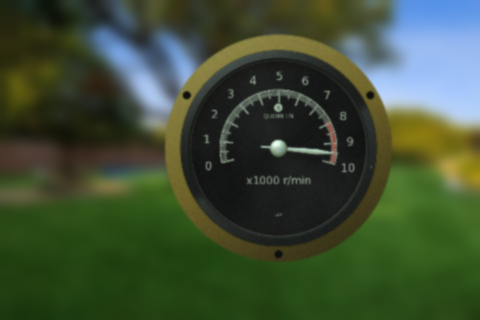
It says 9500; rpm
